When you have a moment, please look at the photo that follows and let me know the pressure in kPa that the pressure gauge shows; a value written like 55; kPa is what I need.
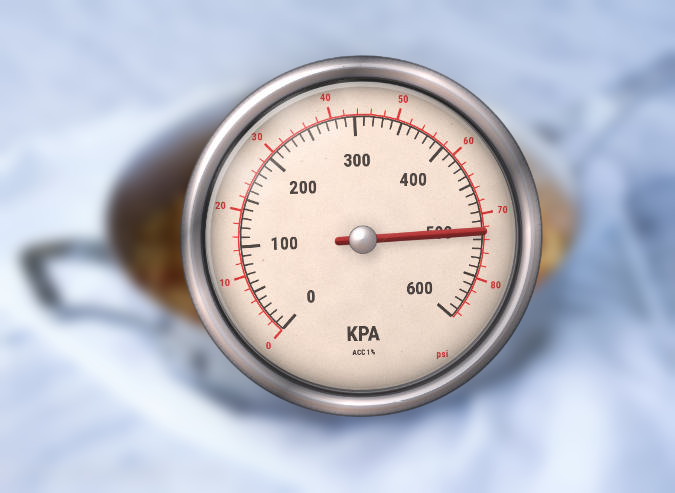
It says 500; kPa
